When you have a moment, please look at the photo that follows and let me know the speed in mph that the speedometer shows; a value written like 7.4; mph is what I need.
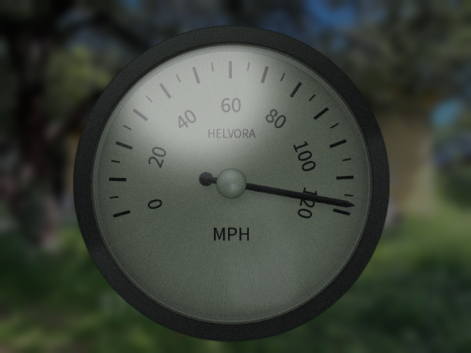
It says 117.5; mph
